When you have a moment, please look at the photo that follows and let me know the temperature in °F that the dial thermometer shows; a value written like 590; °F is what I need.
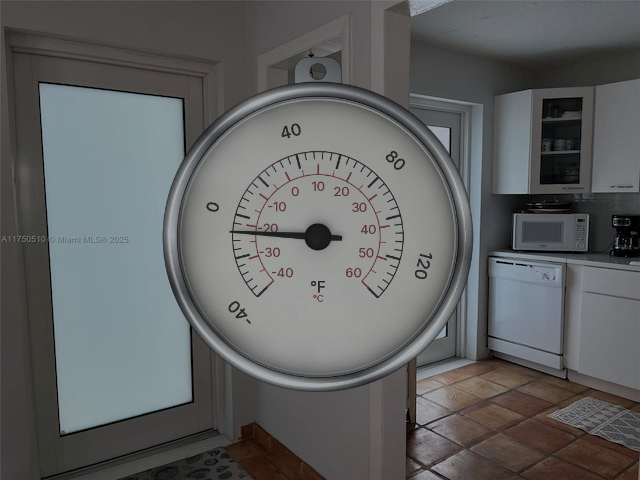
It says -8; °F
